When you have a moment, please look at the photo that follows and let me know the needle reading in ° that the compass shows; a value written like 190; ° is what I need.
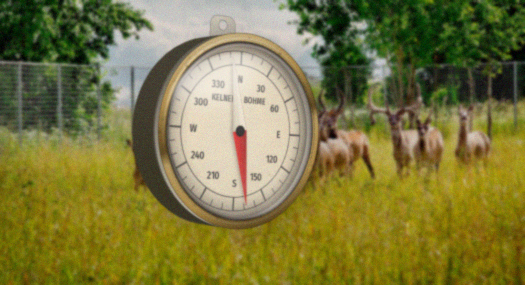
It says 170; °
